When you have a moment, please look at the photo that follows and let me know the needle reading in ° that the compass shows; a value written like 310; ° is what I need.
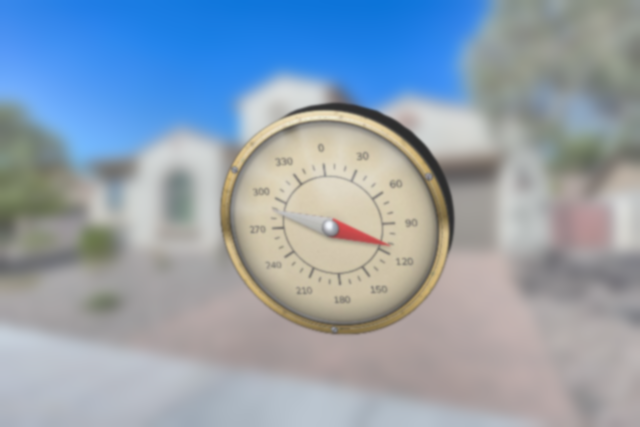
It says 110; °
